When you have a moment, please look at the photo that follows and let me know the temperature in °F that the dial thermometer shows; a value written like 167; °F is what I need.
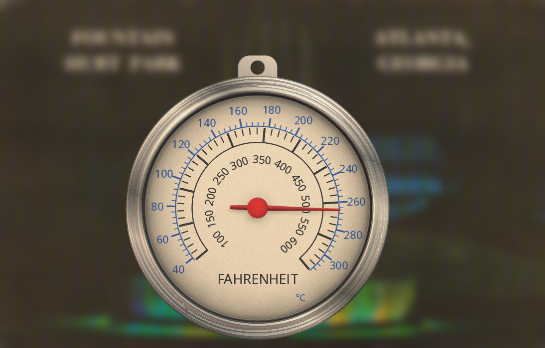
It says 510; °F
